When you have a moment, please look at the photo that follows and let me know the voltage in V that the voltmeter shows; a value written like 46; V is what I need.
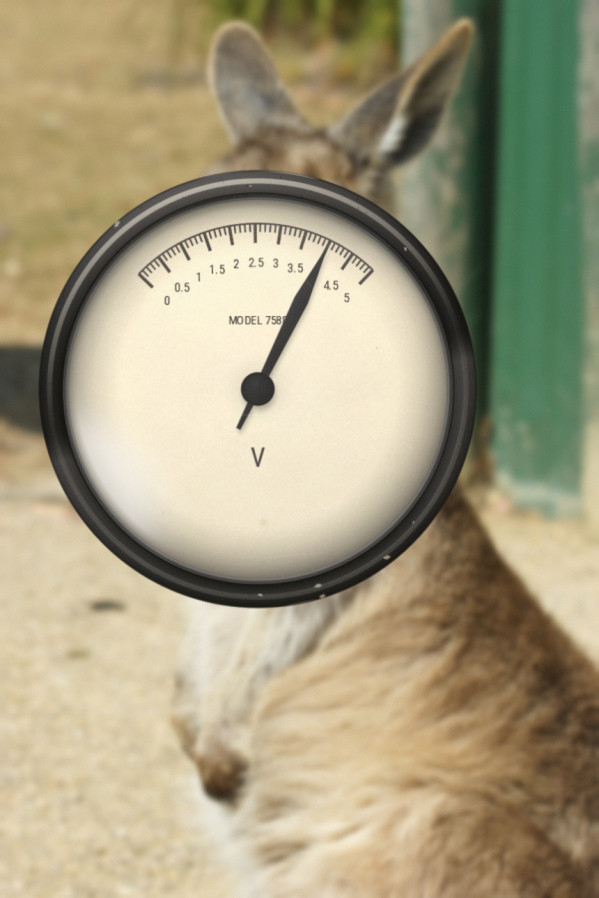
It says 4; V
